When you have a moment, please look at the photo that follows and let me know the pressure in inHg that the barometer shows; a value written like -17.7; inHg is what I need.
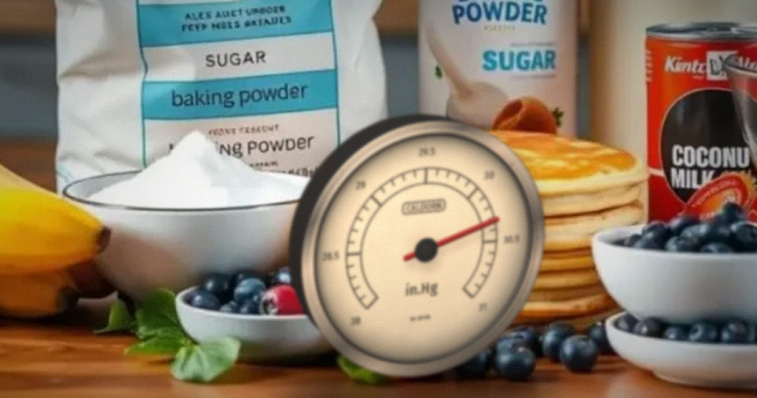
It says 30.3; inHg
